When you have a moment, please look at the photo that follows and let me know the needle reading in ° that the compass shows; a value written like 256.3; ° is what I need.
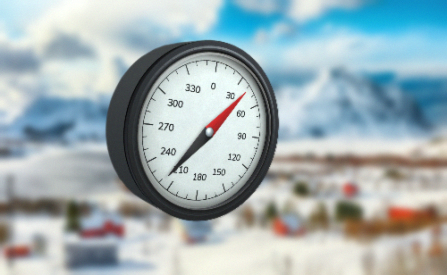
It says 40; °
